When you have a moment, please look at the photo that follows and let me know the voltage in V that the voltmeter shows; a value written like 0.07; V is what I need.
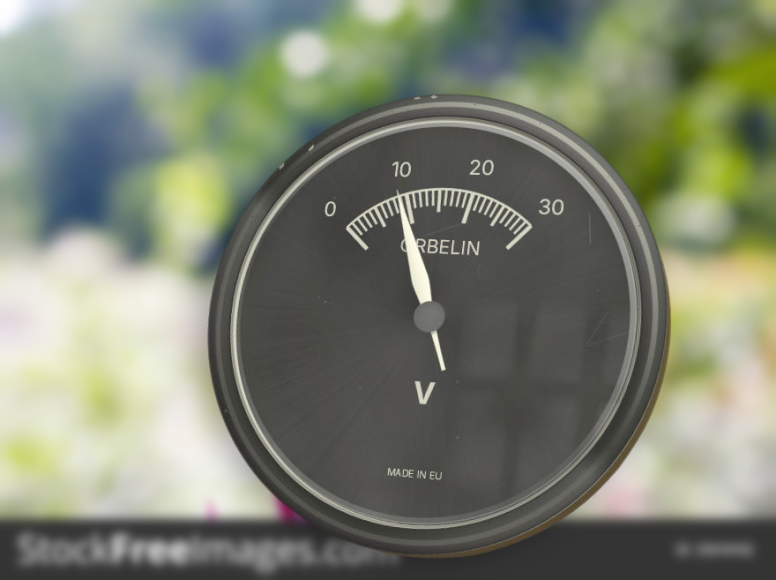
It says 9; V
